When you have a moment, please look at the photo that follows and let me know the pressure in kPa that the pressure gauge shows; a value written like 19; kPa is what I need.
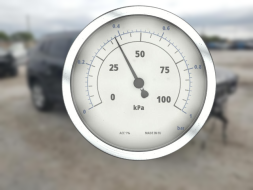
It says 37.5; kPa
